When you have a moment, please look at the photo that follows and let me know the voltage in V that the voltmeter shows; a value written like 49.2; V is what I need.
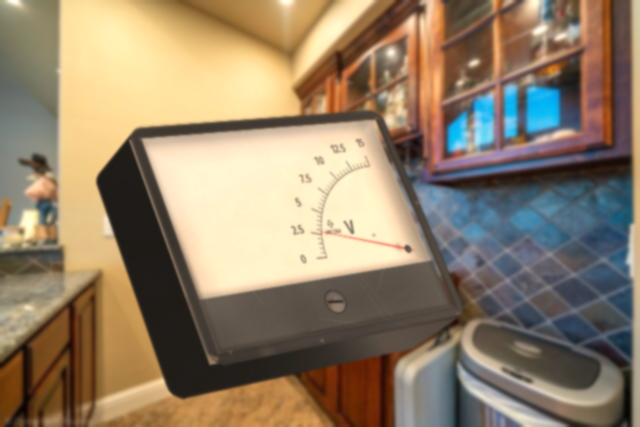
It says 2.5; V
